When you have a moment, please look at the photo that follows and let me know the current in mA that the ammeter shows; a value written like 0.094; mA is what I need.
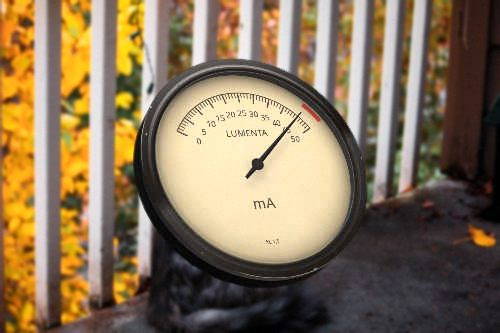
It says 45; mA
